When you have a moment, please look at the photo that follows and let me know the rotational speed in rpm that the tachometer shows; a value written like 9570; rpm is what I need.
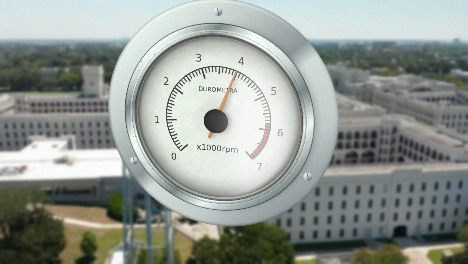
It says 4000; rpm
